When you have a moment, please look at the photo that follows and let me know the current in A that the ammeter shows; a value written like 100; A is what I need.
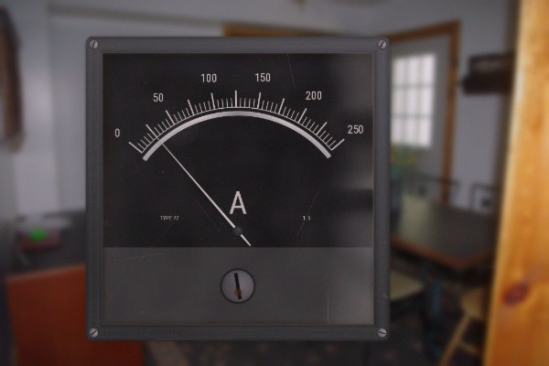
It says 25; A
